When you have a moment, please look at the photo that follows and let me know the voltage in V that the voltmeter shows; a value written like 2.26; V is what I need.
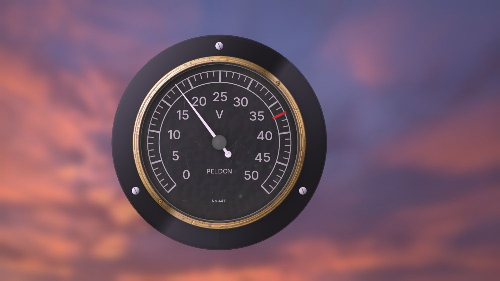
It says 18; V
